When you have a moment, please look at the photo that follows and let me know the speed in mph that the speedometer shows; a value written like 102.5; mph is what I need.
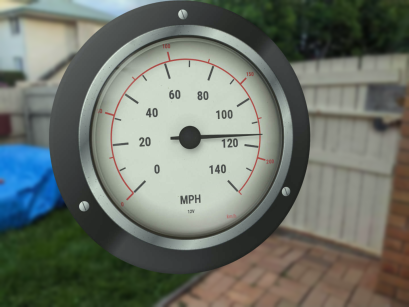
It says 115; mph
